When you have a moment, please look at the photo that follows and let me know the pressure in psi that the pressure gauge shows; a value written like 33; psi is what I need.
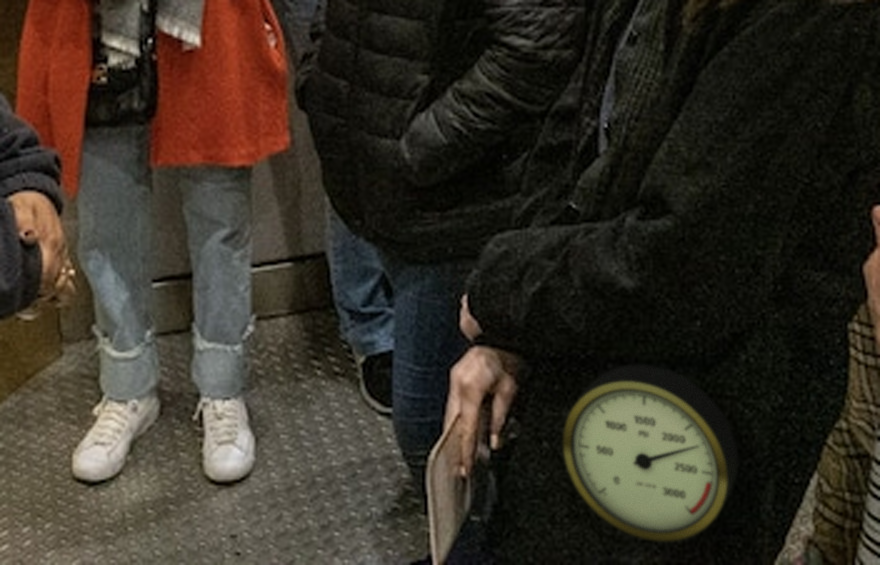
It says 2200; psi
